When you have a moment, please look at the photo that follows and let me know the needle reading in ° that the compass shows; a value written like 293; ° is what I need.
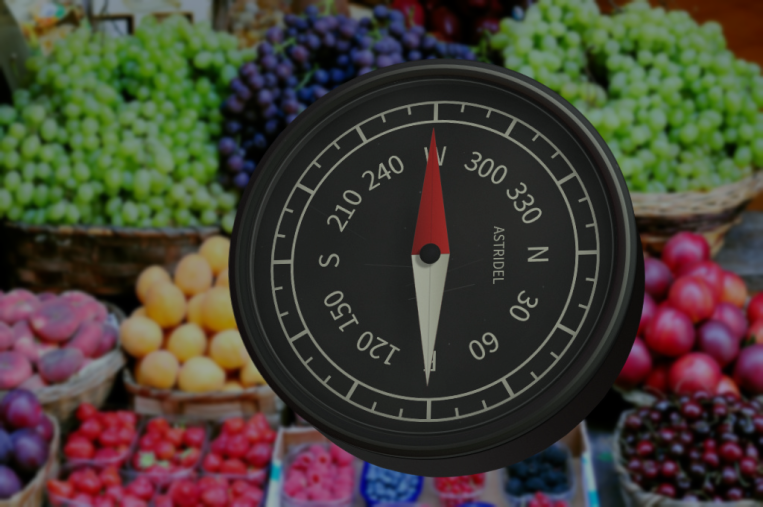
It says 270; °
